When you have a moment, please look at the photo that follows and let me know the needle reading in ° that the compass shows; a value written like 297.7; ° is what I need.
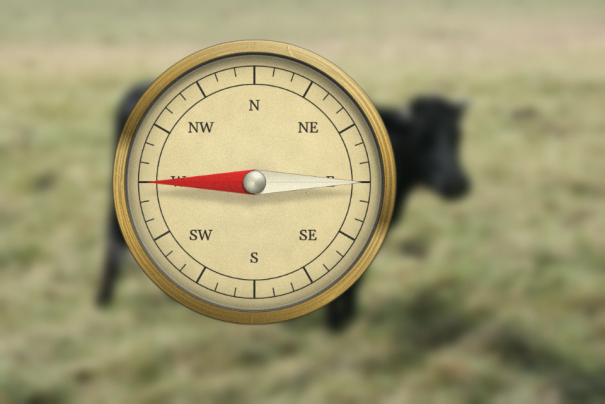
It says 270; °
